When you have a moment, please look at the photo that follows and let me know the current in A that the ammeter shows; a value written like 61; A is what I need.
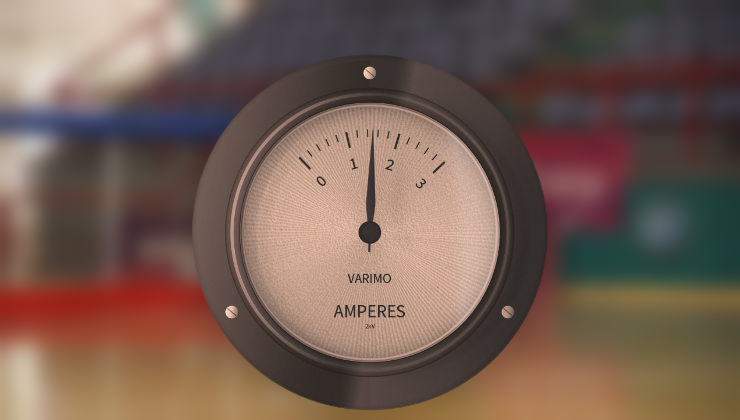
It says 1.5; A
